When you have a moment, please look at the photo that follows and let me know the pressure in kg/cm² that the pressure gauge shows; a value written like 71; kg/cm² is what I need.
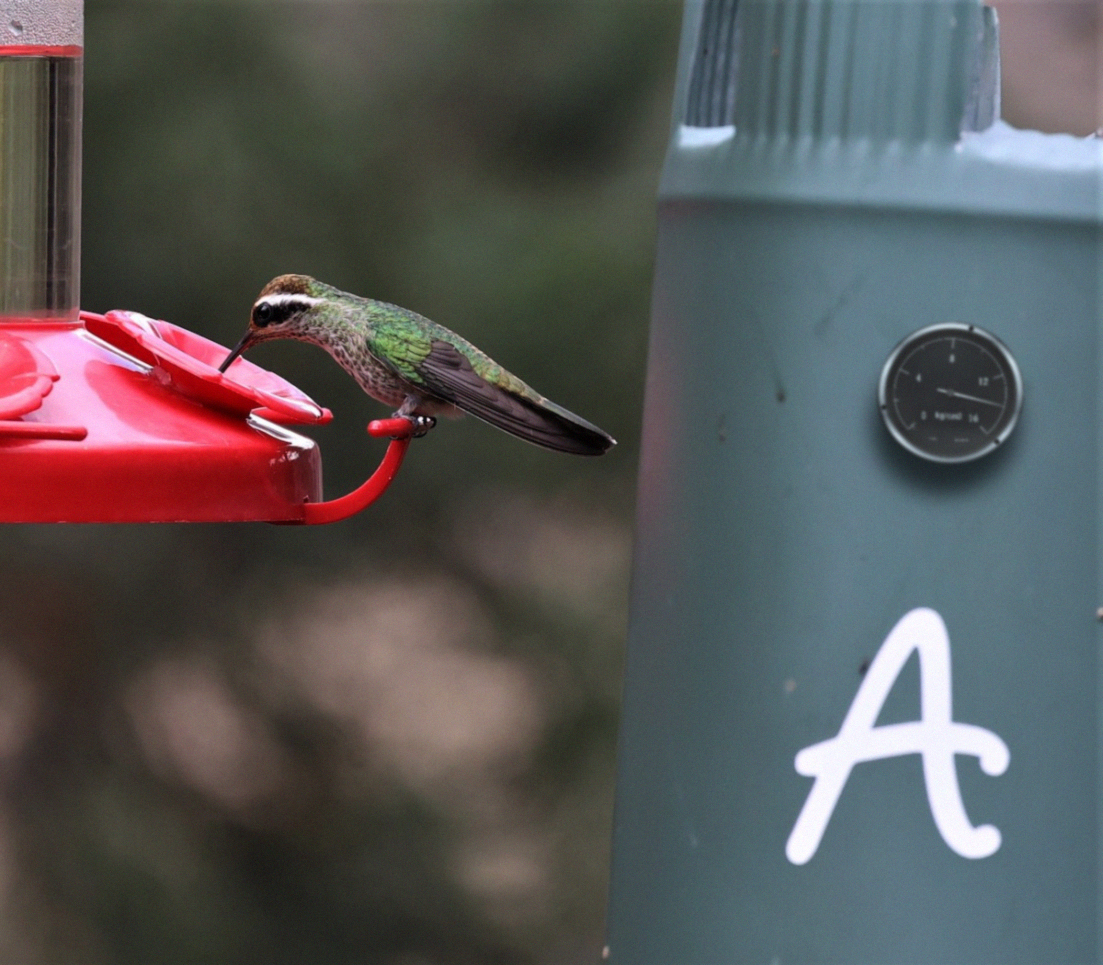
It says 14; kg/cm²
